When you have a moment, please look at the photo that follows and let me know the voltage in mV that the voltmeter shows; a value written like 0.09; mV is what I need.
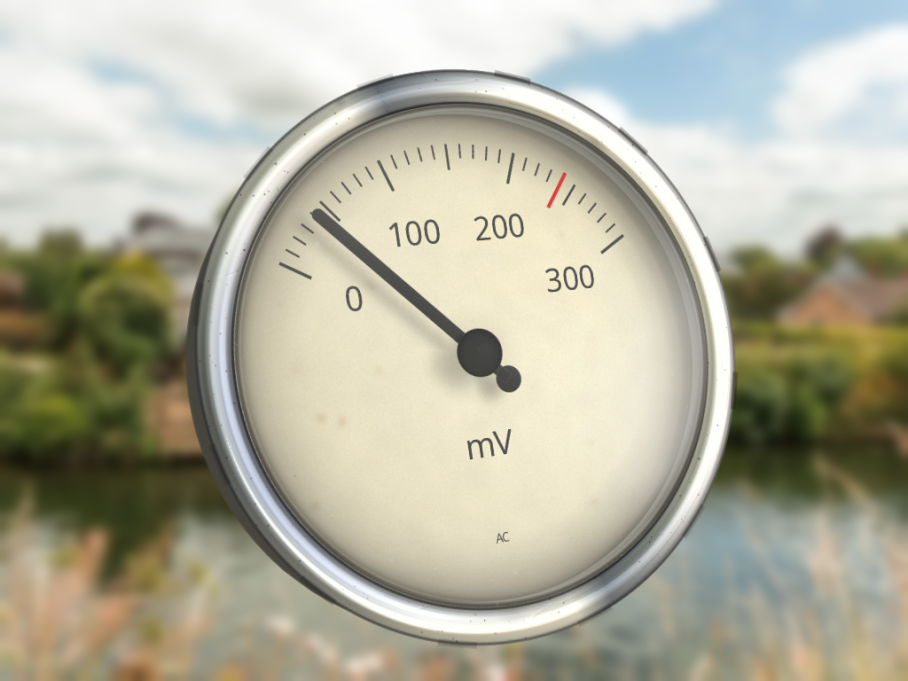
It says 40; mV
